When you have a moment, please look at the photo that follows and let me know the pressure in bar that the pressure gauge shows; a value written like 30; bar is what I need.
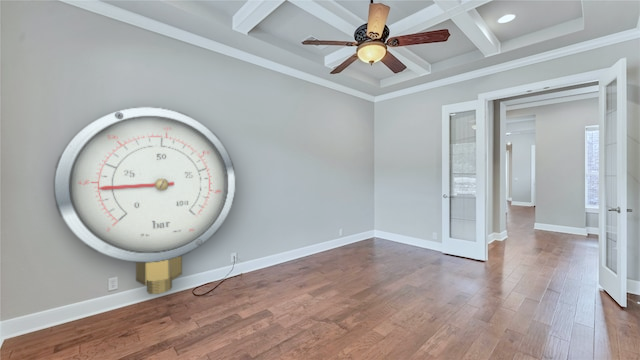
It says 15; bar
